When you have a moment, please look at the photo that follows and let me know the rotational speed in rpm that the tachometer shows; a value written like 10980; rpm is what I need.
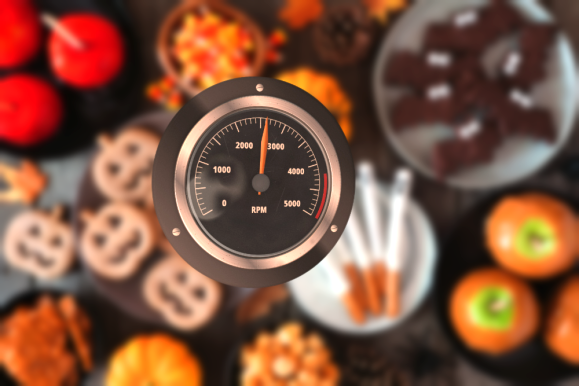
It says 2600; rpm
